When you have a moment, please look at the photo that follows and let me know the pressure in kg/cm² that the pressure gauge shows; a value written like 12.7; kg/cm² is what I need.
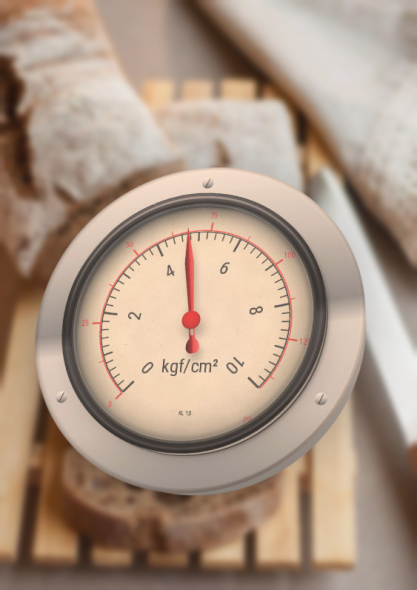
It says 4.8; kg/cm²
